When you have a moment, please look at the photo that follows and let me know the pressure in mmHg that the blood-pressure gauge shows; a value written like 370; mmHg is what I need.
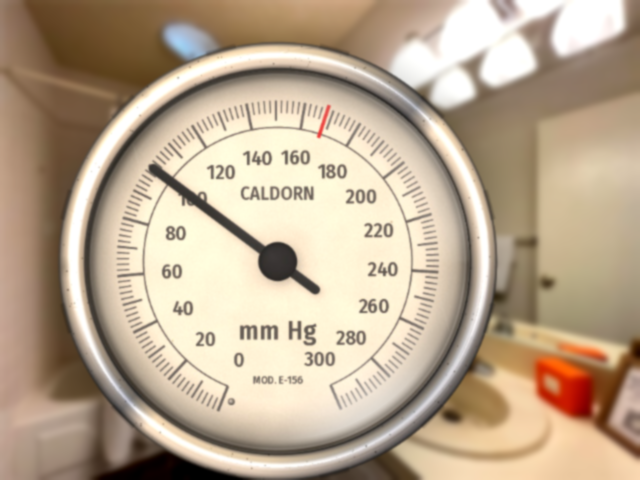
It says 100; mmHg
